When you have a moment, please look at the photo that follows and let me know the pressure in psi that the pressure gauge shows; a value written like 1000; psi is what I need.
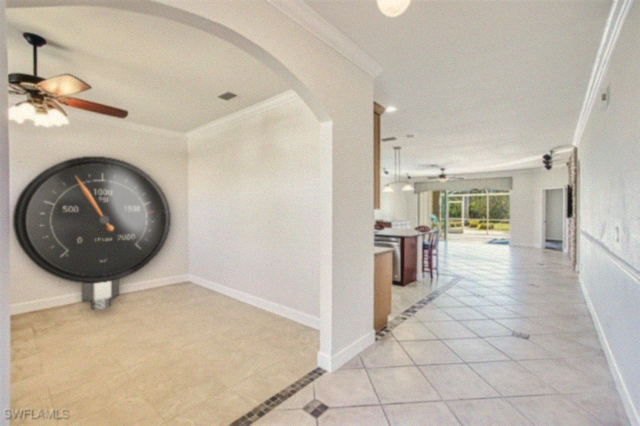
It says 800; psi
